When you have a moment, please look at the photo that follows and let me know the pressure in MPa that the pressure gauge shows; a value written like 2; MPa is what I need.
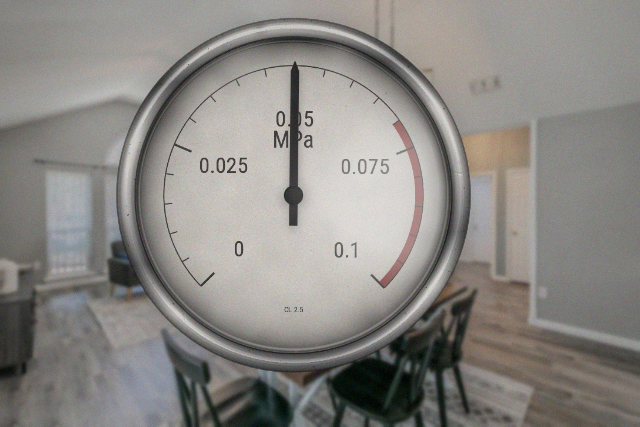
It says 0.05; MPa
